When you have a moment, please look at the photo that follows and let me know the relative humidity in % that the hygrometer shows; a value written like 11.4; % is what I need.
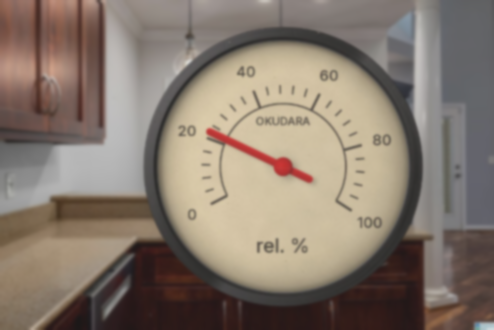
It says 22; %
